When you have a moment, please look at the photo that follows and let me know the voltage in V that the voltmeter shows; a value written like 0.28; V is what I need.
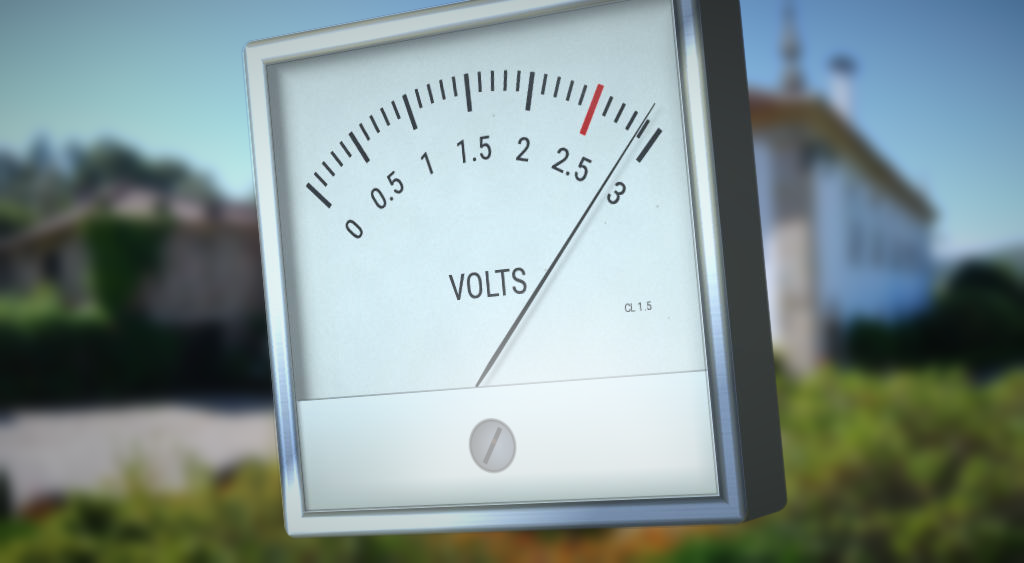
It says 2.9; V
